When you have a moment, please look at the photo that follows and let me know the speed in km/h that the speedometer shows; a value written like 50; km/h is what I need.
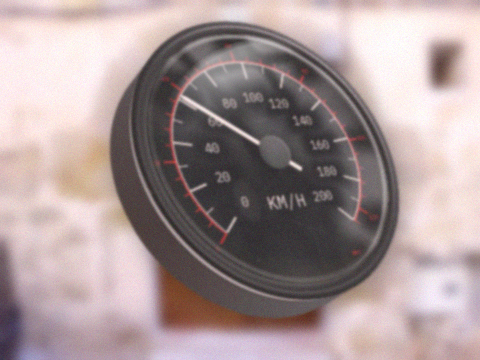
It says 60; km/h
